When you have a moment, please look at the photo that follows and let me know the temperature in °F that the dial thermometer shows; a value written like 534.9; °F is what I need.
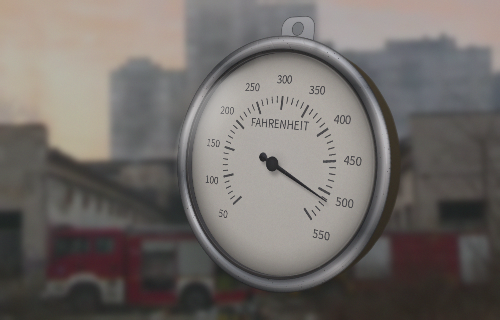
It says 510; °F
